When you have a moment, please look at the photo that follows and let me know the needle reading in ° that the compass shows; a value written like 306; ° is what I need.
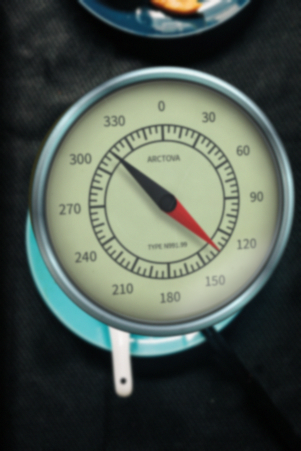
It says 135; °
